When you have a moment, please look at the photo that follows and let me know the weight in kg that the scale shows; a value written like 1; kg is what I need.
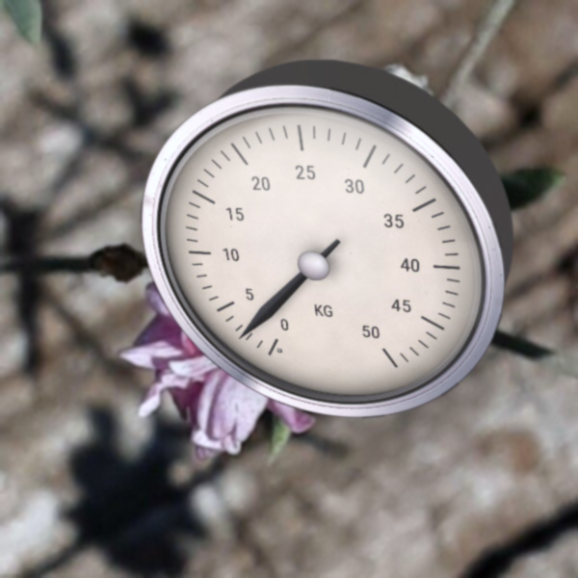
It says 2.5; kg
